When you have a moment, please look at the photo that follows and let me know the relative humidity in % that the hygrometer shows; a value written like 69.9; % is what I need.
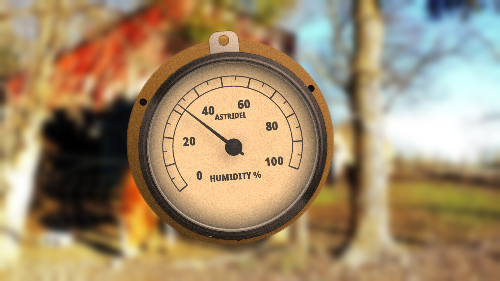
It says 32.5; %
